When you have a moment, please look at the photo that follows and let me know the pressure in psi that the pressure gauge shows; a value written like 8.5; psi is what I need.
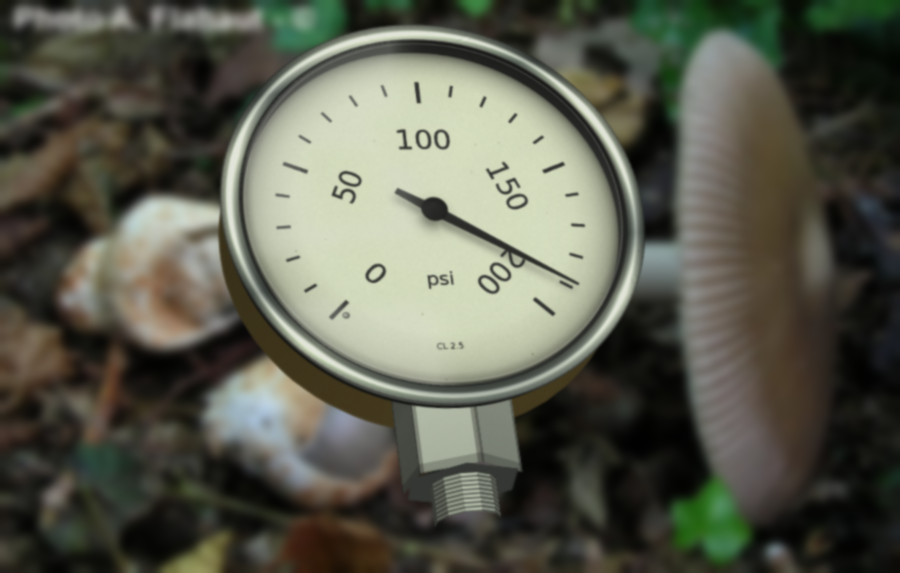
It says 190; psi
